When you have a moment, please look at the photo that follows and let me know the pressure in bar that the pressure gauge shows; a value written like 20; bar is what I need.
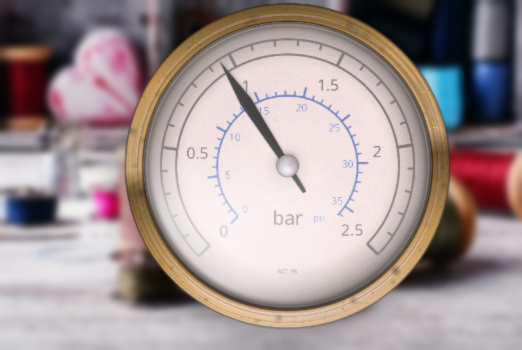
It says 0.95; bar
